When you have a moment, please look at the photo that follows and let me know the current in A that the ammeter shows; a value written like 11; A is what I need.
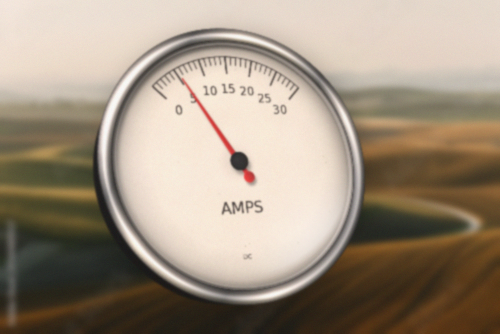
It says 5; A
